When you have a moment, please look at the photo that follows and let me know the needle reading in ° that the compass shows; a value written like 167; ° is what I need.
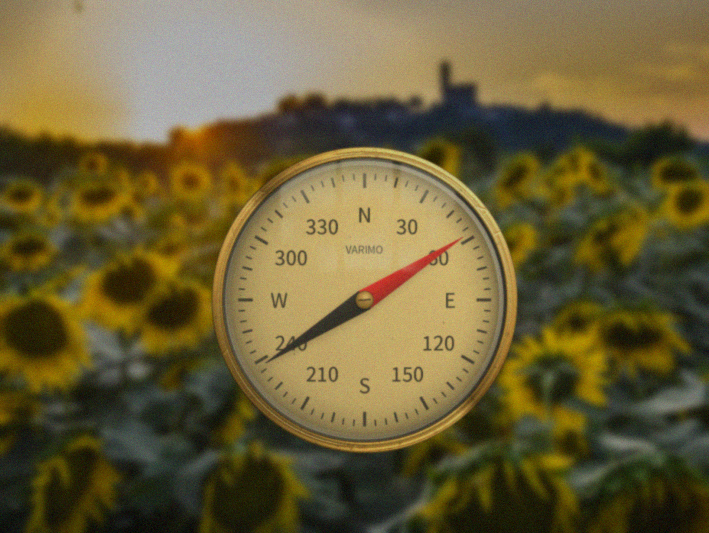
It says 57.5; °
